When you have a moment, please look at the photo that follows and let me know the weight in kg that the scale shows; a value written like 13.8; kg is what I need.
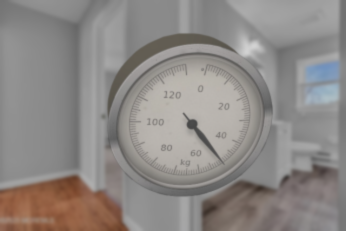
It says 50; kg
